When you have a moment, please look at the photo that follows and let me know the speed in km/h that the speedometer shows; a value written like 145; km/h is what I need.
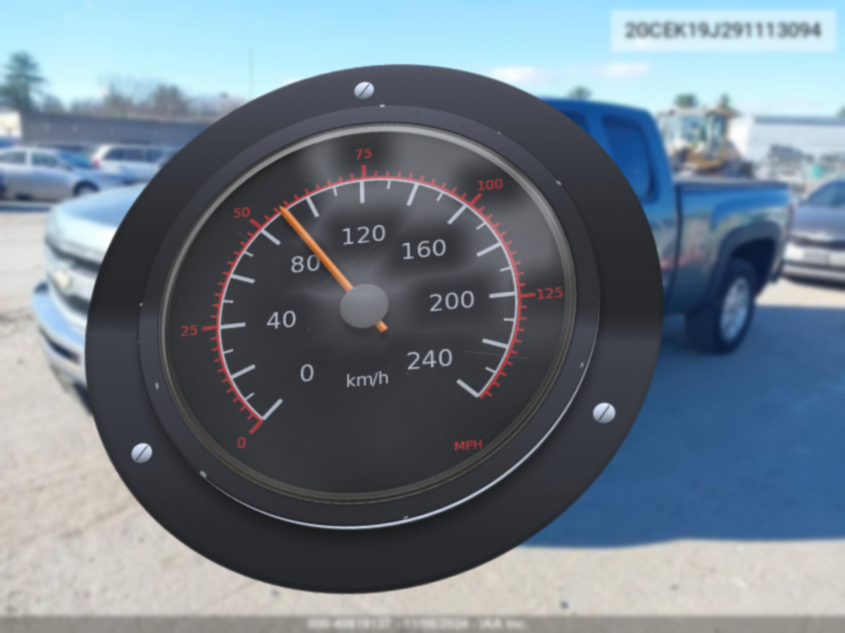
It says 90; km/h
